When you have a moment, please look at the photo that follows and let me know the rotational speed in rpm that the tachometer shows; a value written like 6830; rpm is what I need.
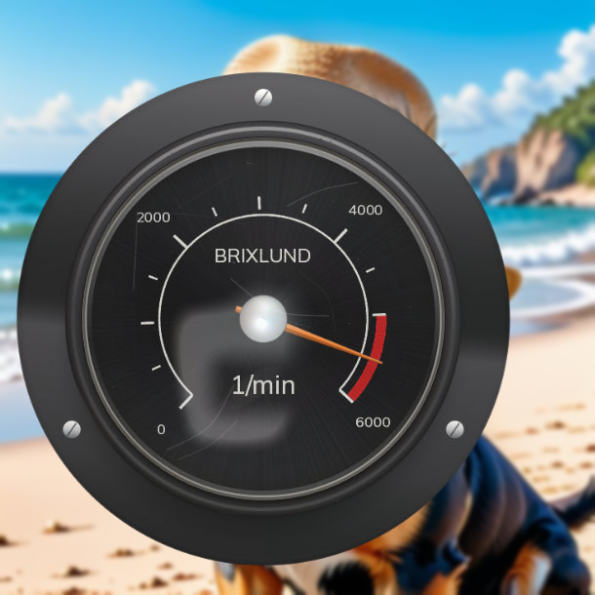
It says 5500; rpm
